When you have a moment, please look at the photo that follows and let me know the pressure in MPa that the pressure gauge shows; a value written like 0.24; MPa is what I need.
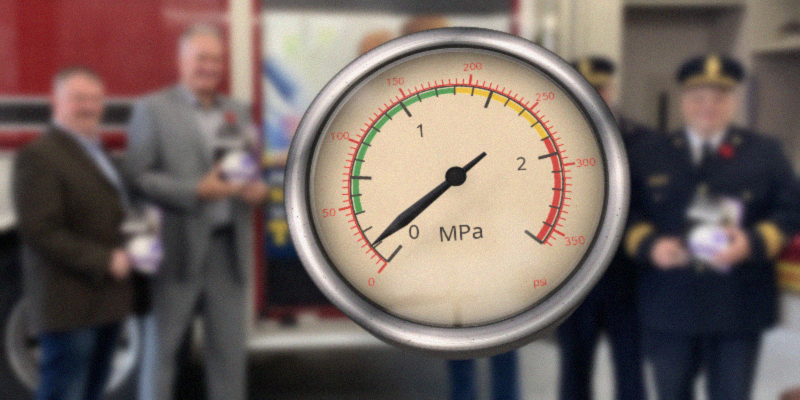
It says 0.1; MPa
